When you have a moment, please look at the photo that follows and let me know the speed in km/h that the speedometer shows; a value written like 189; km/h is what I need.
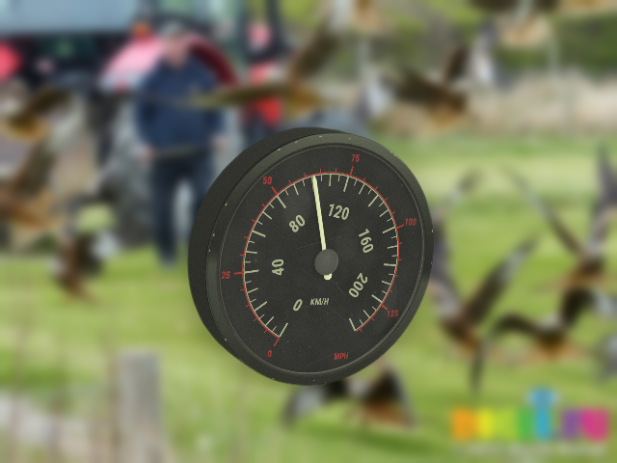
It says 100; km/h
